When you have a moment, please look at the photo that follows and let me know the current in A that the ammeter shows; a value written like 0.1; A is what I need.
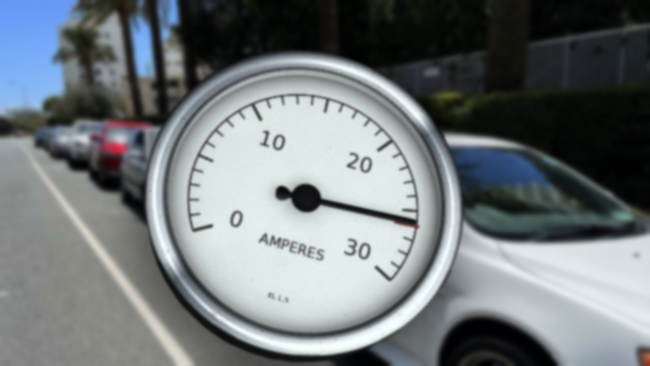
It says 26; A
